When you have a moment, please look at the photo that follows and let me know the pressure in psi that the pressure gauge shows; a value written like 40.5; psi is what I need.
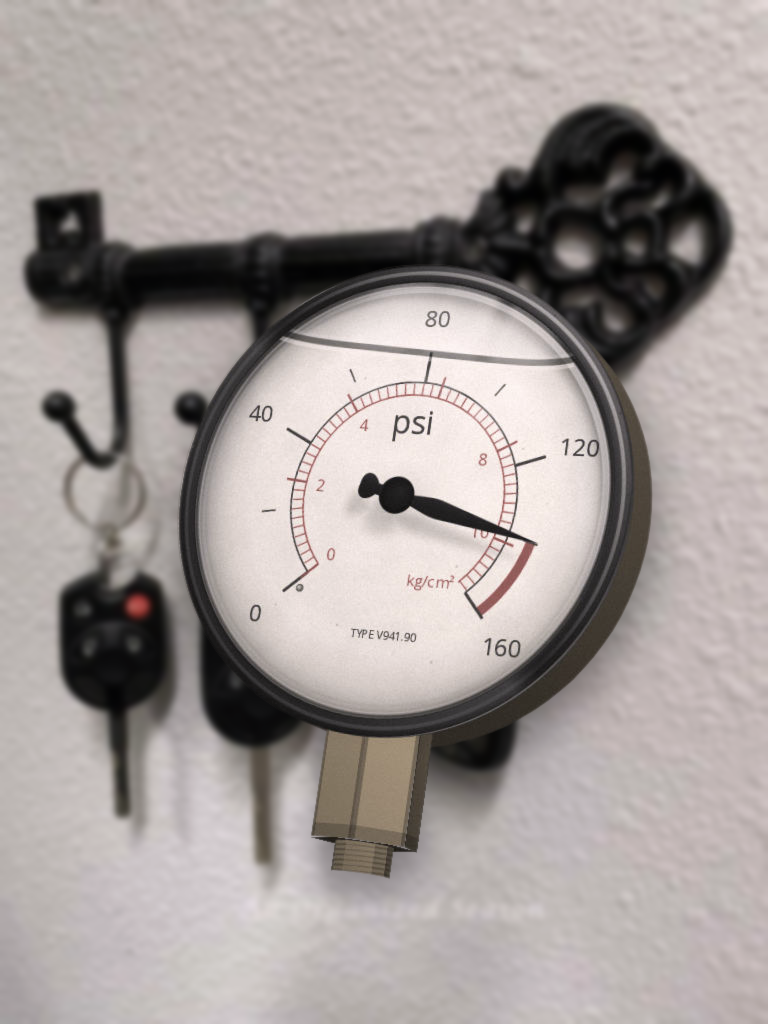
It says 140; psi
